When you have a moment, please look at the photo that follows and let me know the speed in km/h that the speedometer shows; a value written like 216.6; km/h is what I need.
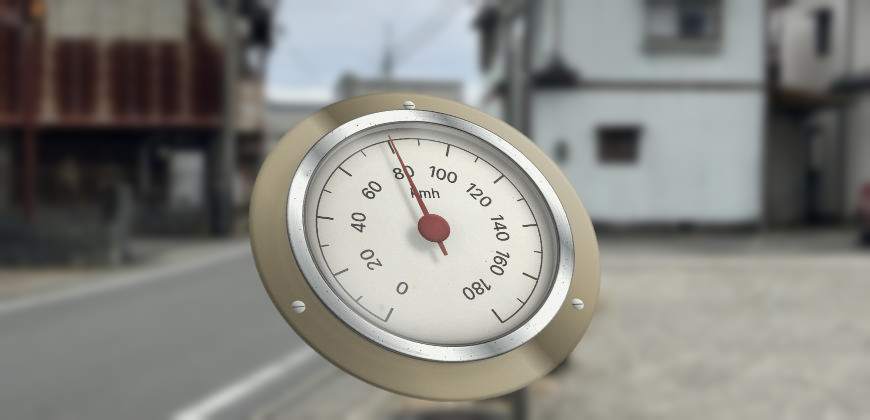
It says 80; km/h
